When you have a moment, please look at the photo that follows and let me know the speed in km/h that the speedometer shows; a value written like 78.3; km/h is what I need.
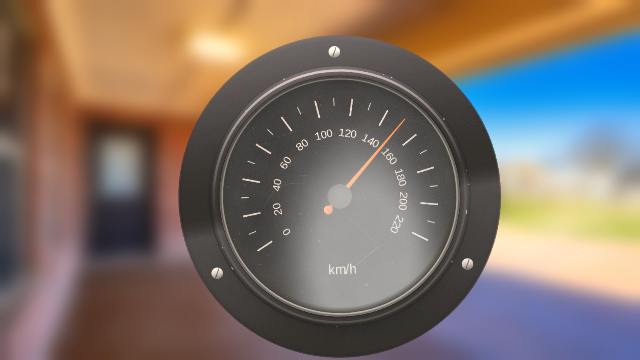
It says 150; km/h
